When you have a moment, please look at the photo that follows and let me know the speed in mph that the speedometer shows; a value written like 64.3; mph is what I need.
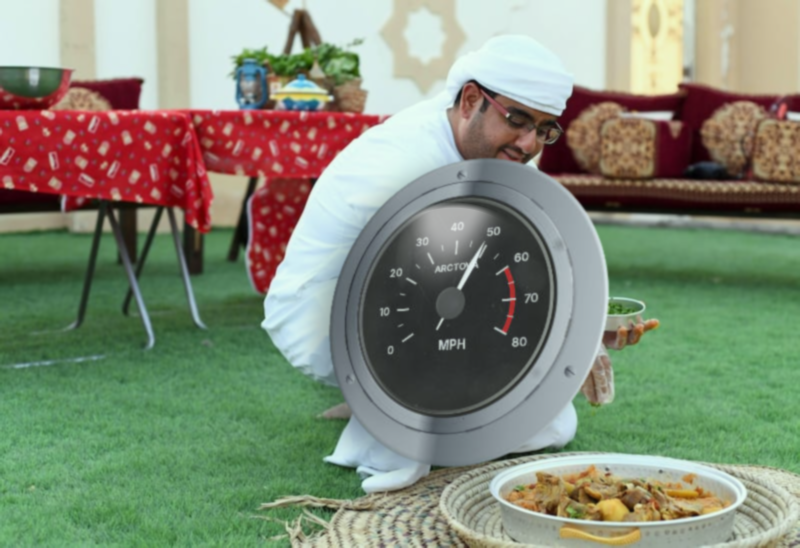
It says 50; mph
